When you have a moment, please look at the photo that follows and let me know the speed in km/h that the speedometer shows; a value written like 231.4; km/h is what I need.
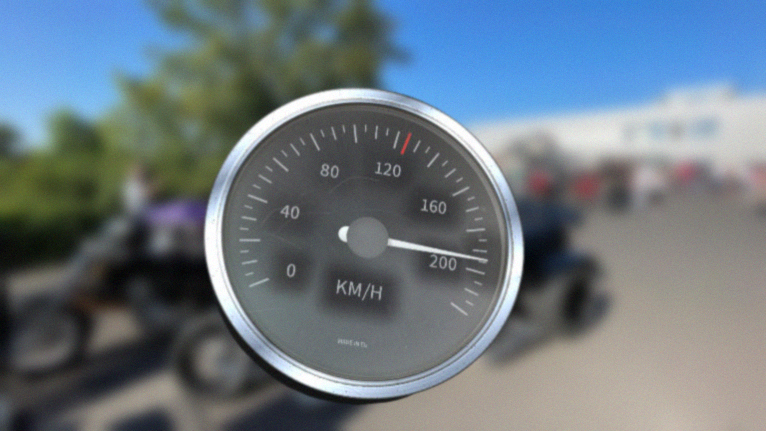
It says 195; km/h
